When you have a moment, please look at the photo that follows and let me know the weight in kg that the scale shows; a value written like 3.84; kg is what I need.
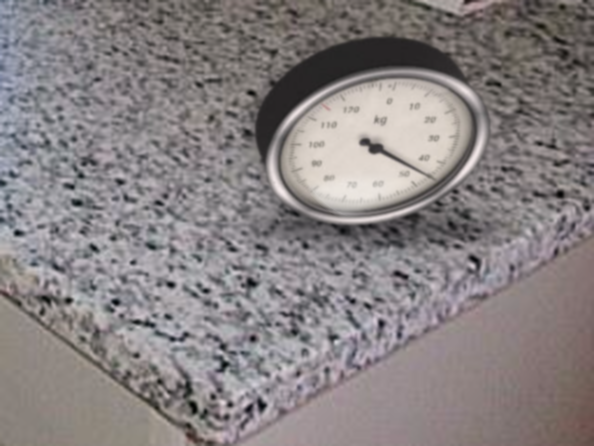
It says 45; kg
